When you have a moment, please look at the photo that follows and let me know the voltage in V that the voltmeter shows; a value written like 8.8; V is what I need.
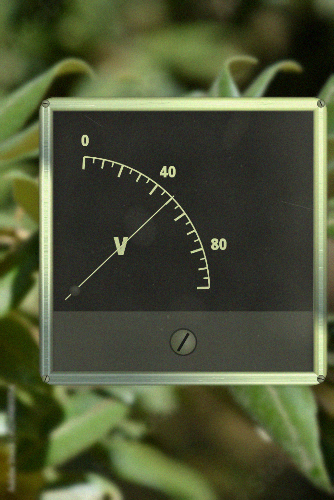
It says 50; V
